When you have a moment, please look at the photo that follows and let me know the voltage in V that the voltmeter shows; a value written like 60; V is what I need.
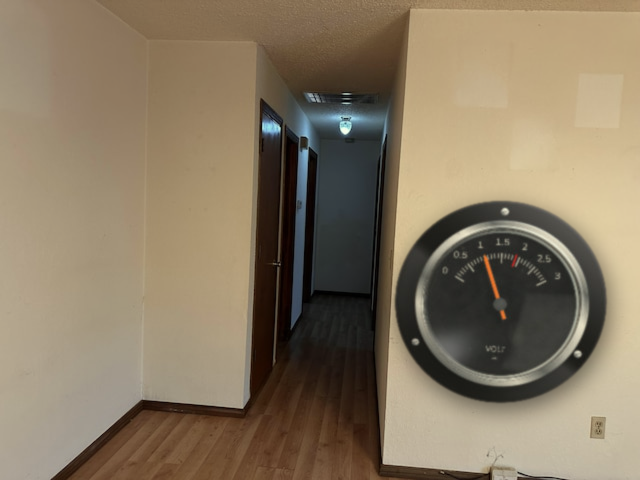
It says 1; V
